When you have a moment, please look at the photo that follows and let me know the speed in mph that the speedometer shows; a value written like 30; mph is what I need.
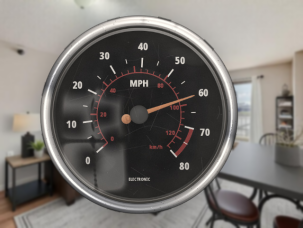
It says 60; mph
